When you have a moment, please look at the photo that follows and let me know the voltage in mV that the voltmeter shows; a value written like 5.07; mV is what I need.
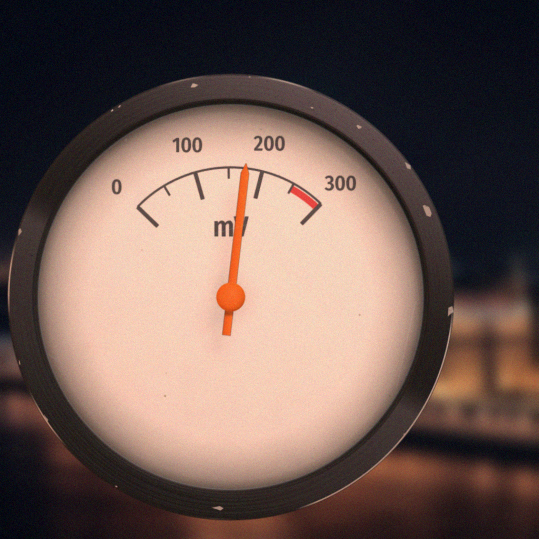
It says 175; mV
